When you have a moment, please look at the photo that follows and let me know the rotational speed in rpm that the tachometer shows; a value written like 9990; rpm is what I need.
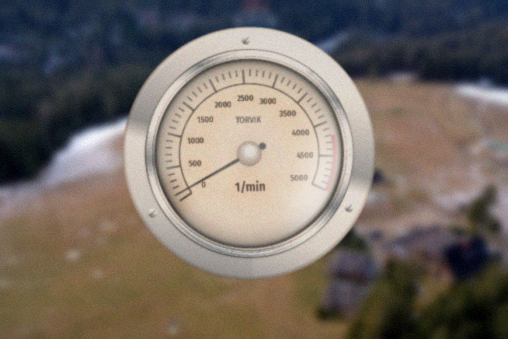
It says 100; rpm
